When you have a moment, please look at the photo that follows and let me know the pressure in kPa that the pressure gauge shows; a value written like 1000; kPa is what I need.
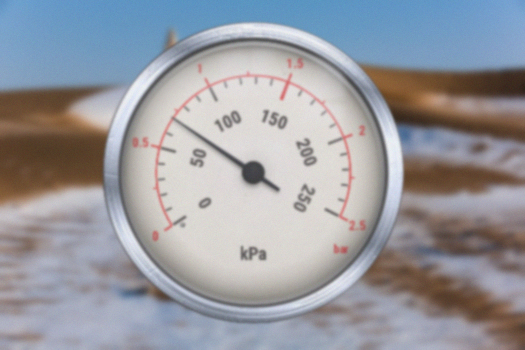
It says 70; kPa
